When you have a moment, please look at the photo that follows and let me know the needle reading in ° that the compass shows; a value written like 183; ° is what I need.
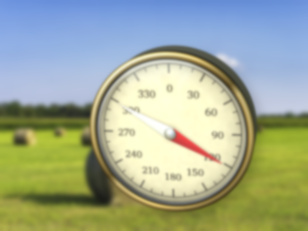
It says 120; °
